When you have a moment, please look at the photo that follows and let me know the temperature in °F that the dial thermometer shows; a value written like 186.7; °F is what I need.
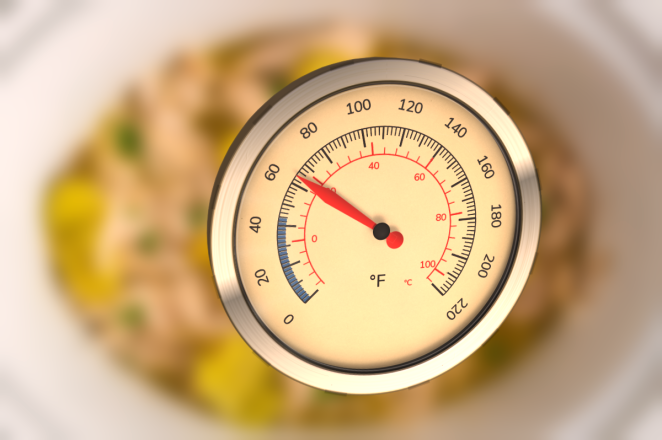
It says 64; °F
